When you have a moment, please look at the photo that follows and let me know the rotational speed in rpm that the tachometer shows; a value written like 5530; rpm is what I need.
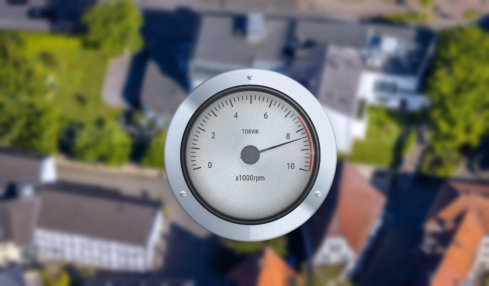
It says 8400; rpm
